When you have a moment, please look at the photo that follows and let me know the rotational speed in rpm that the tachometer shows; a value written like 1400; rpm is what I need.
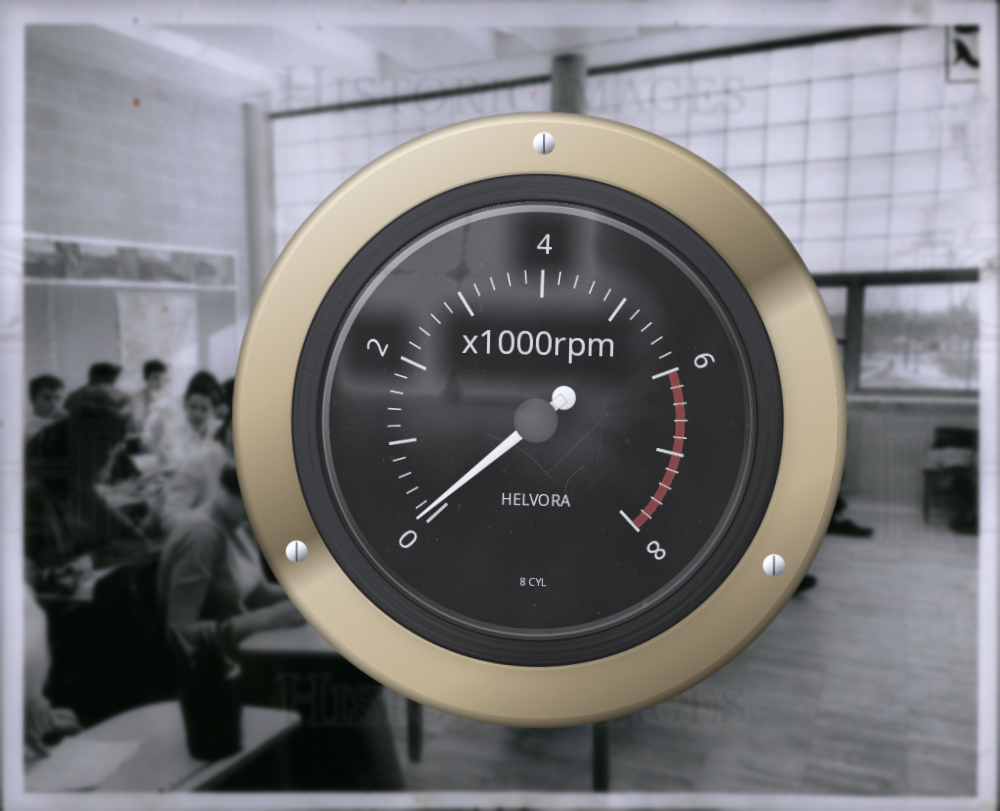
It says 100; rpm
